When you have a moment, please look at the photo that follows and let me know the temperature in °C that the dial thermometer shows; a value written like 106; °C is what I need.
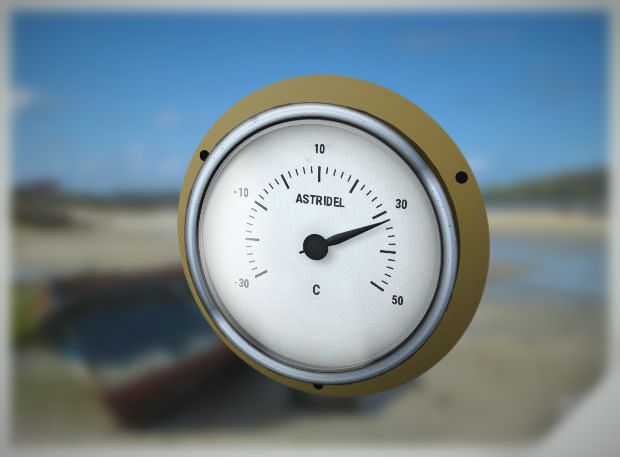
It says 32; °C
